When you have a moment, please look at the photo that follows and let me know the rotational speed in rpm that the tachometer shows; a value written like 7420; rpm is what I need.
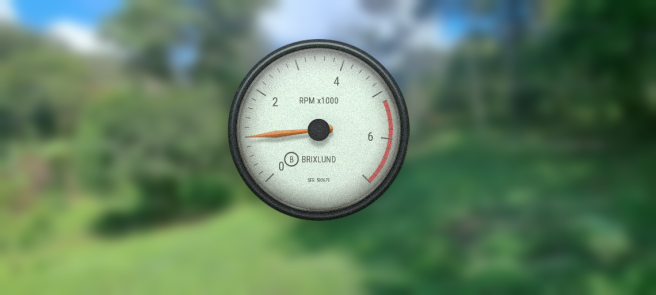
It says 1000; rpm
